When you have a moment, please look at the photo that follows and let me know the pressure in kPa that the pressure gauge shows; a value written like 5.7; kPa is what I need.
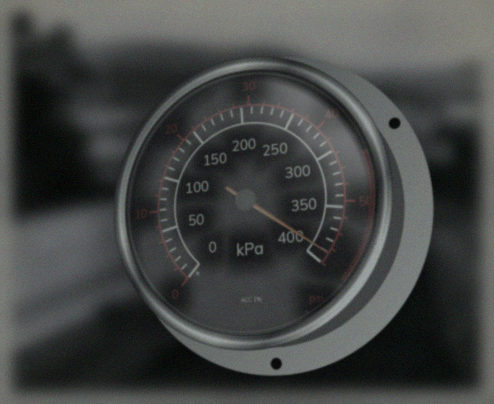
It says 390; kPa
